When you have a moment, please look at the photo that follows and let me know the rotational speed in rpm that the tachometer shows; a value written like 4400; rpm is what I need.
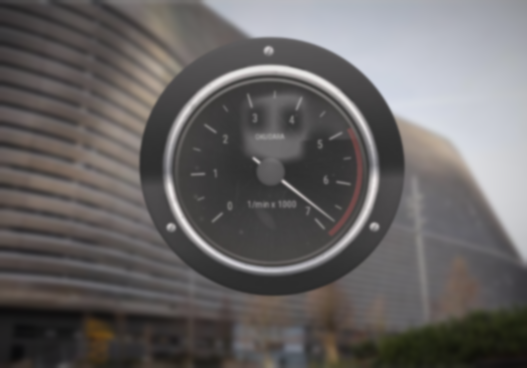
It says 6750; rpm
